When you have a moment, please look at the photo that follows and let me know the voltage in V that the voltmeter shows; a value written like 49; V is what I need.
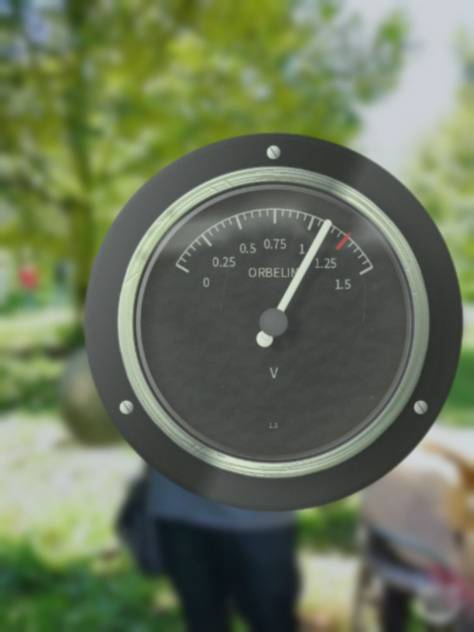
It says 1.1; V
